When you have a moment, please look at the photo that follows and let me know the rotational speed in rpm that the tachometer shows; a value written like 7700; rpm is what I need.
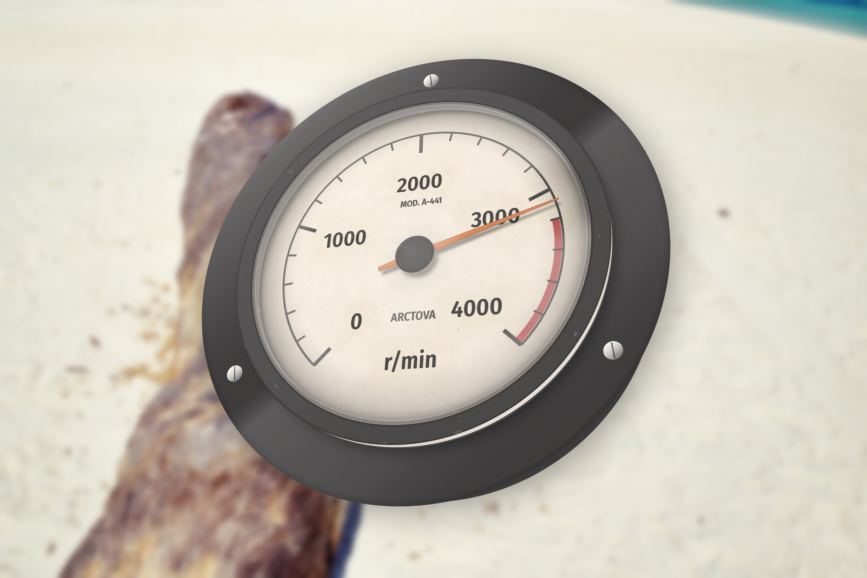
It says 3100; rpm
